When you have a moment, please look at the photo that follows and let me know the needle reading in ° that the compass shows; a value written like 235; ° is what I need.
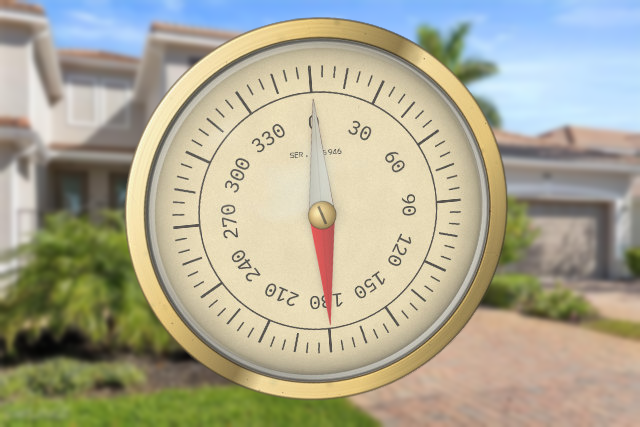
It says 180; °
